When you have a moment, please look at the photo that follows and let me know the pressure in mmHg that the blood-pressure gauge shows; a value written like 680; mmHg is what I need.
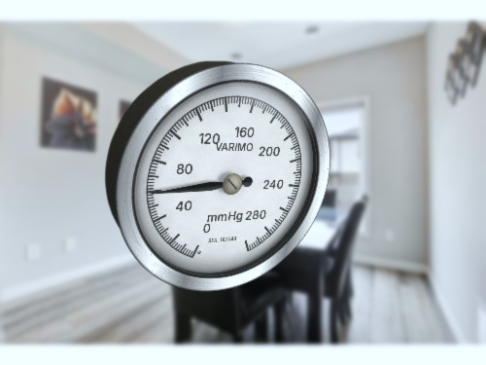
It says 60; mmHg
